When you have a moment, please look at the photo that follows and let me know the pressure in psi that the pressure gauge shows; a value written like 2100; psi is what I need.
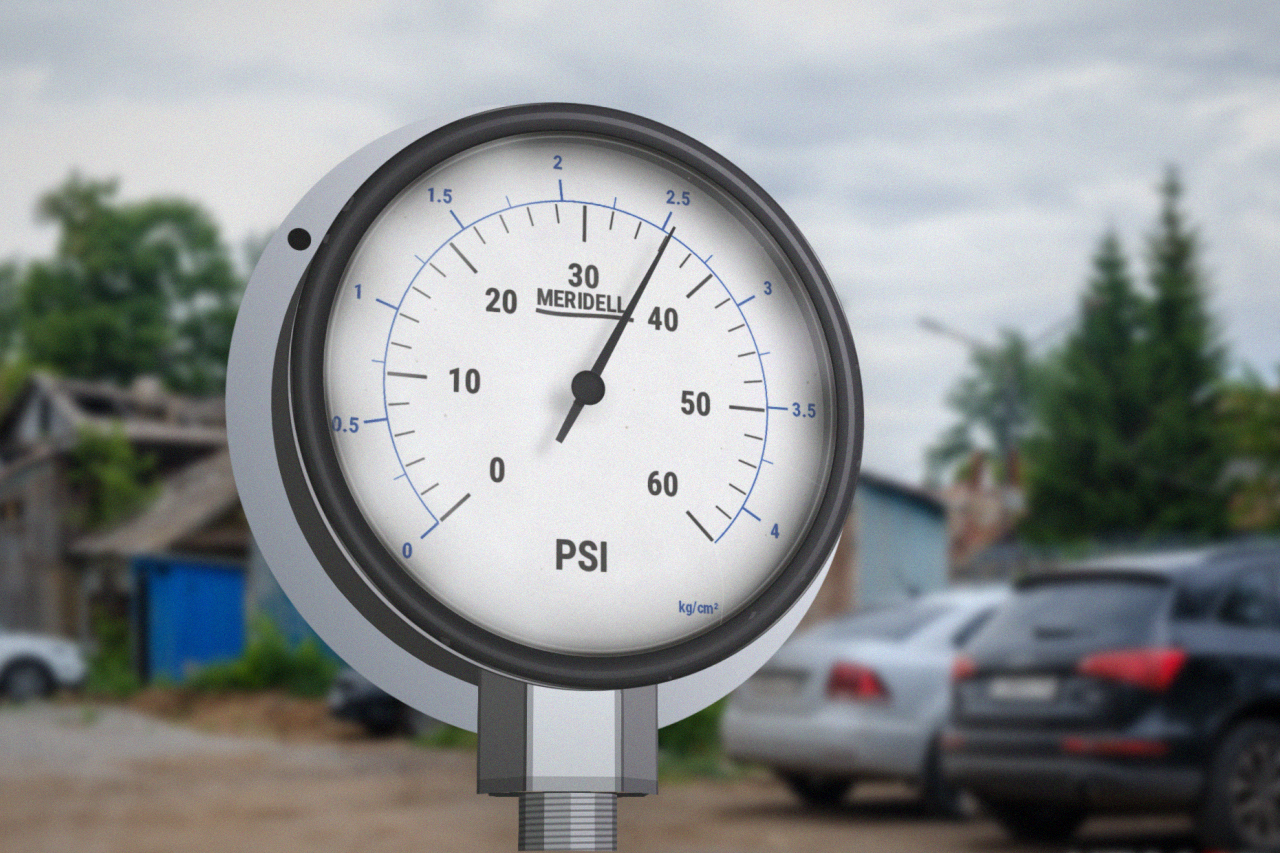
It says 36; psi
